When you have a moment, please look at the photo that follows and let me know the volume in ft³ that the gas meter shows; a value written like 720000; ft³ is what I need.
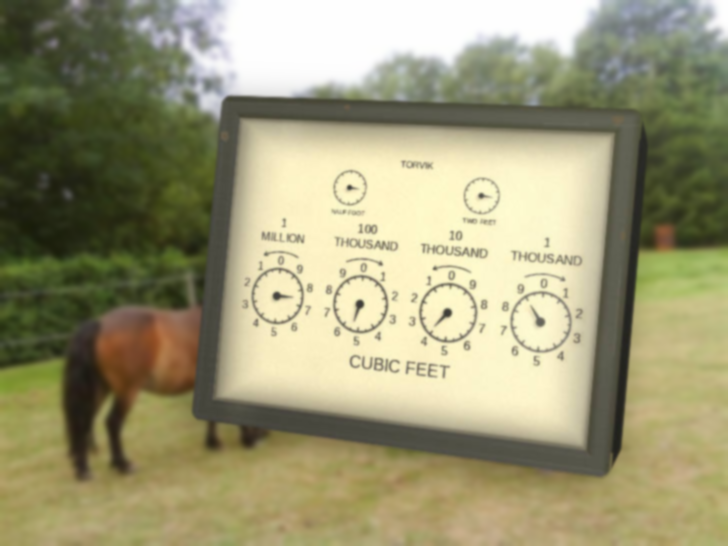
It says 753900; ft³
